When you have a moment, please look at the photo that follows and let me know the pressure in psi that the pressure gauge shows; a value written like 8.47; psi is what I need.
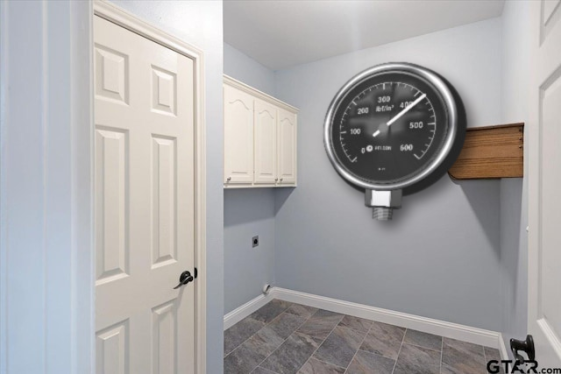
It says 420; psi
